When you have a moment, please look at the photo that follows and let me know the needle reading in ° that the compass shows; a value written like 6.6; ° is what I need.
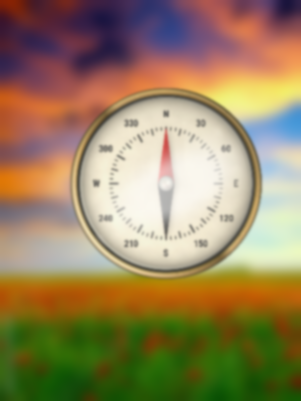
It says 0; °
